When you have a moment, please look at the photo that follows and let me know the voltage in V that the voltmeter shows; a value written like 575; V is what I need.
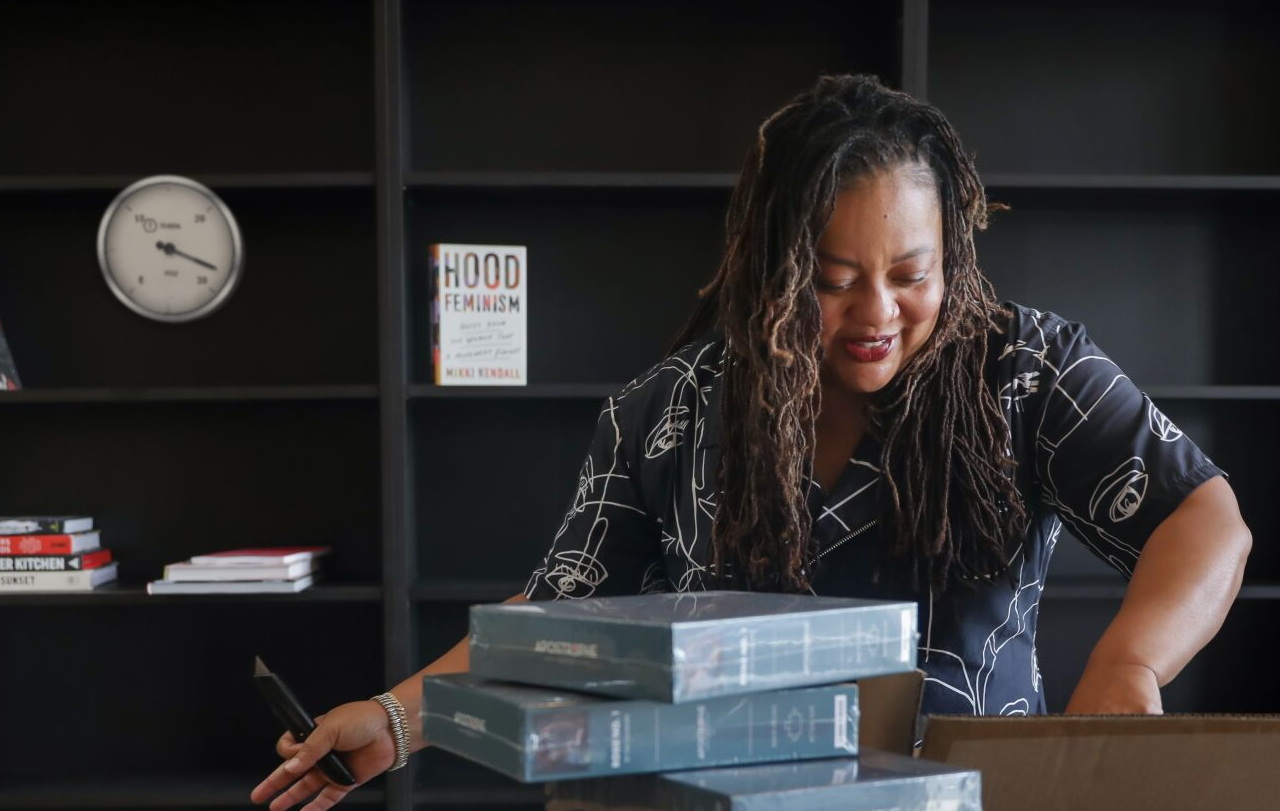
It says 27.5; V
